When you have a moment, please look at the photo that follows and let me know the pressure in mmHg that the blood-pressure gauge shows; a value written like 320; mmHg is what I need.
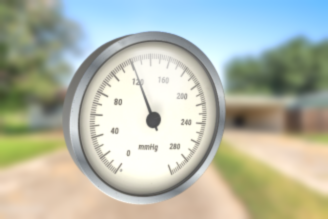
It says 120; mmHg
